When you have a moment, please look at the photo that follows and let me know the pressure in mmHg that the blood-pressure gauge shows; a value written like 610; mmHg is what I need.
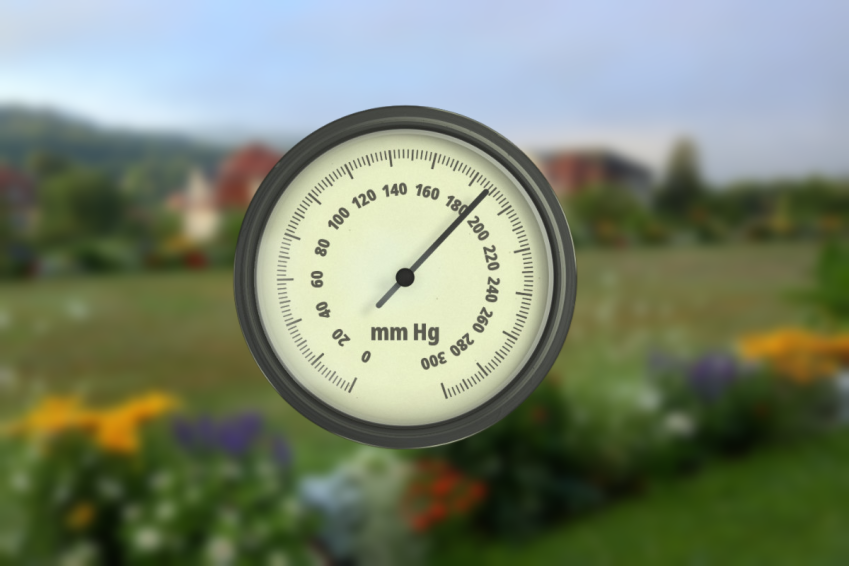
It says 188; mmHg
